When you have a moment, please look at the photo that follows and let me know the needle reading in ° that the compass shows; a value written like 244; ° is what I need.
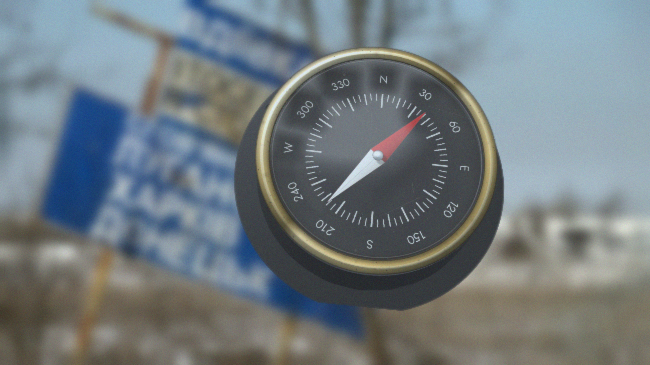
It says 40; °
